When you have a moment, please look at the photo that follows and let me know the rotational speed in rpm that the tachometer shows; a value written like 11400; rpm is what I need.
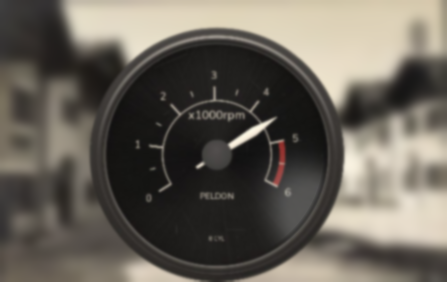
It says 4500; rpm
